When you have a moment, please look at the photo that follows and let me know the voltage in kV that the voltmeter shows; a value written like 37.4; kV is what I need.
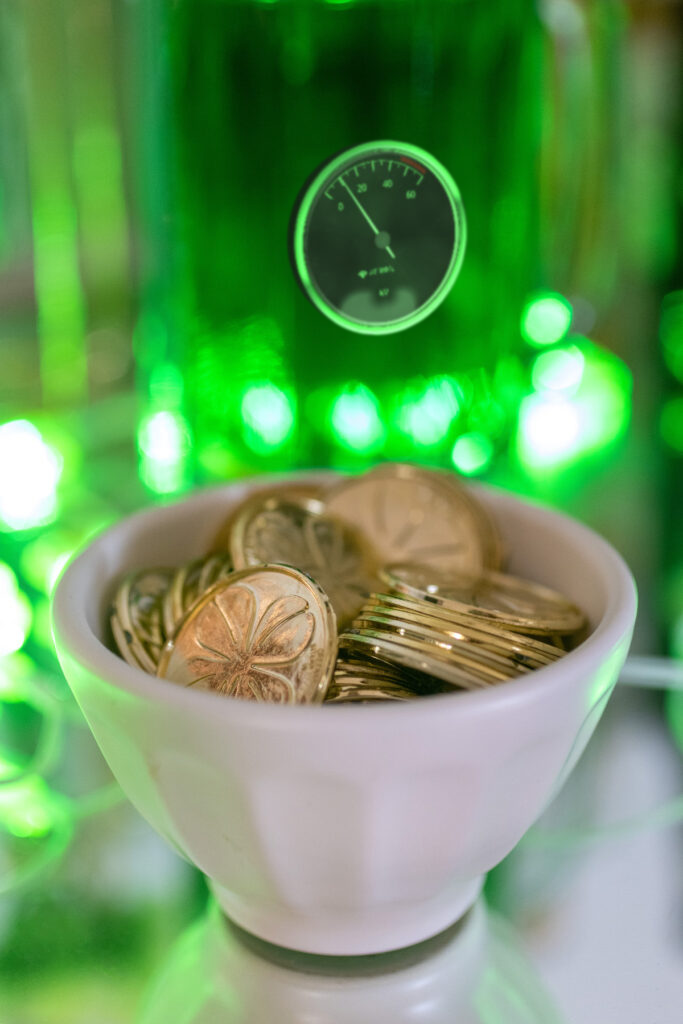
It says 10; kV
